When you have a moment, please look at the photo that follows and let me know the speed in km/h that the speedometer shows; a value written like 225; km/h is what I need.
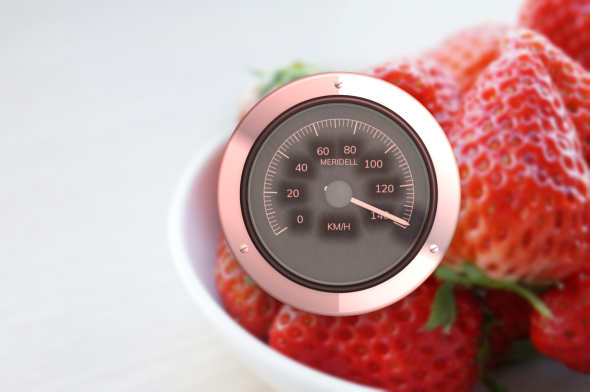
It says 138; km/h
